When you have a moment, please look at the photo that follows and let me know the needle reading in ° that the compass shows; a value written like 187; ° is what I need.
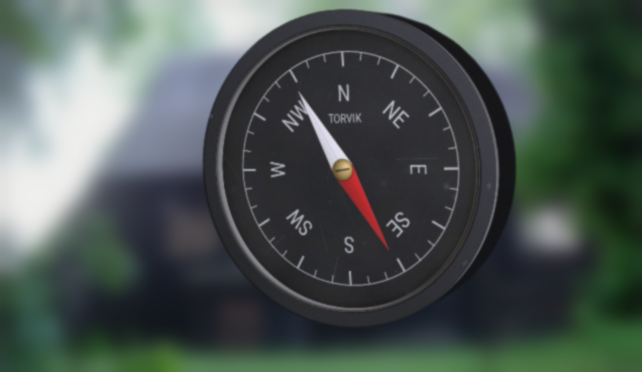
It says 150; °
